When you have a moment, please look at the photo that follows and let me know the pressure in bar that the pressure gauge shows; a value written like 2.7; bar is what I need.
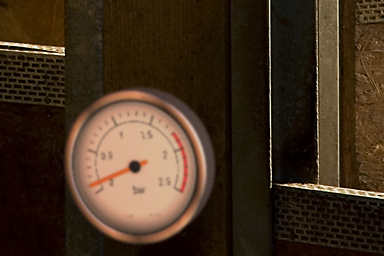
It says 0.1; bar
